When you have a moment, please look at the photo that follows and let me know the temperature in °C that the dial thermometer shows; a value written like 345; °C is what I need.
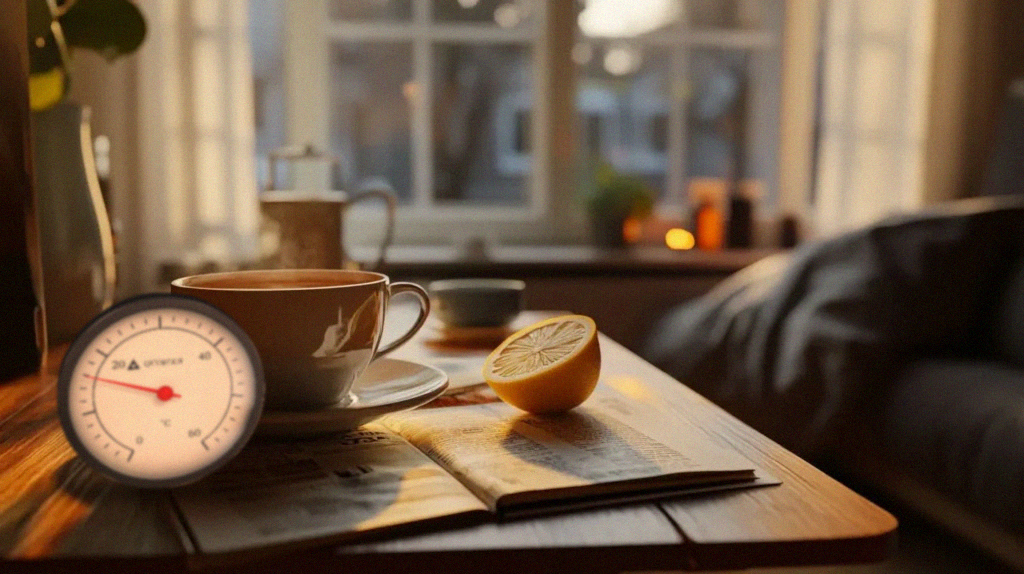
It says 16; °C
